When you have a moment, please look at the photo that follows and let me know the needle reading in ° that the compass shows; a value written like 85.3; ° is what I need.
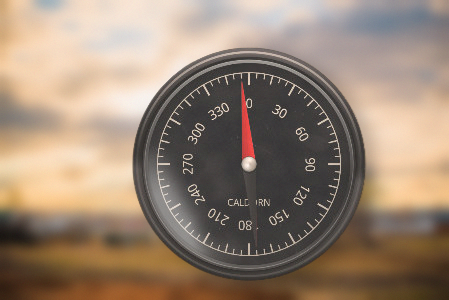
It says 355; °
